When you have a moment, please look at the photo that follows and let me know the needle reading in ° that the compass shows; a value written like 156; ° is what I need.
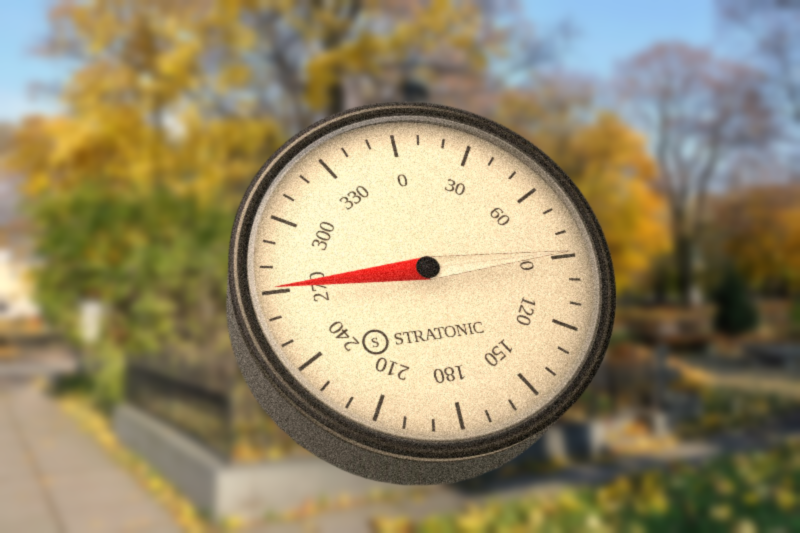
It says 270; °
